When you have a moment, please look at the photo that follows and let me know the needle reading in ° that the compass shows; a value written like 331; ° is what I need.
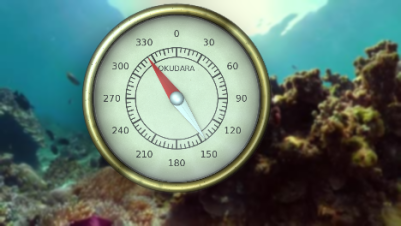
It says 325; °
